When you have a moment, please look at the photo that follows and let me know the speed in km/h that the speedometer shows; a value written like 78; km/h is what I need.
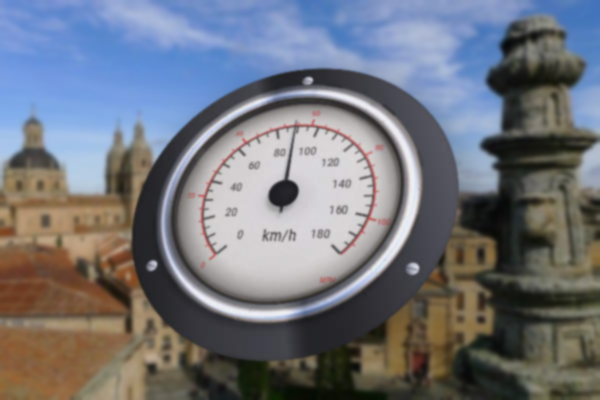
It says 90; km/h
